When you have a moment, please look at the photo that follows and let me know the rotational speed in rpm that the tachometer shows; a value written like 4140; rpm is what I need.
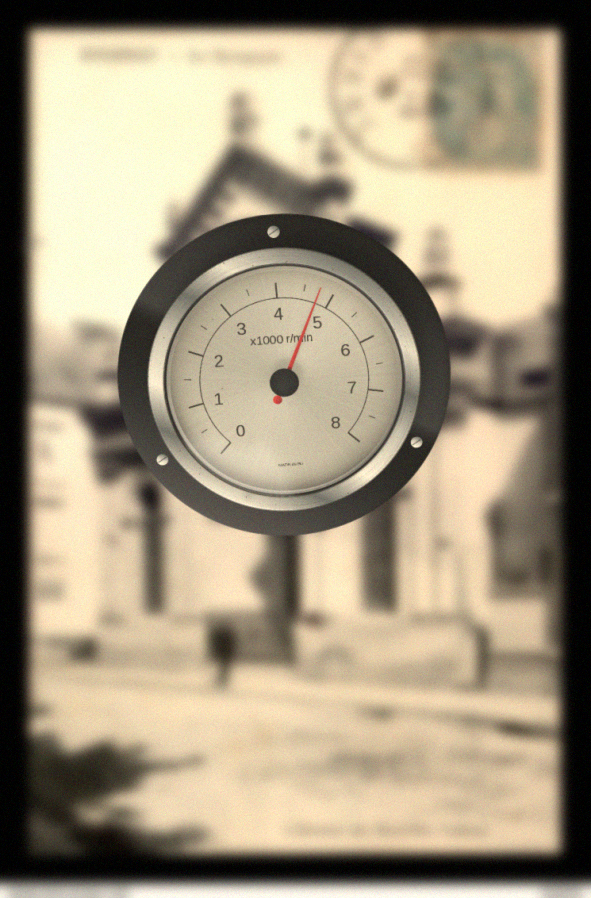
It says 4750; rpm
